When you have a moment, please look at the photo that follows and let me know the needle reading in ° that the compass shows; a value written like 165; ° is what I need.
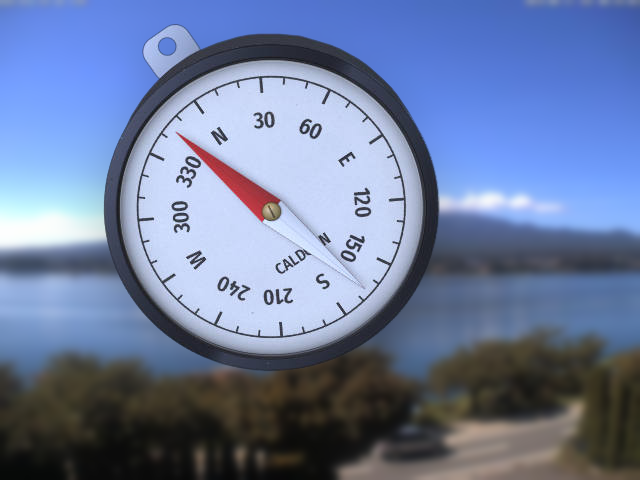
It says 345; °
